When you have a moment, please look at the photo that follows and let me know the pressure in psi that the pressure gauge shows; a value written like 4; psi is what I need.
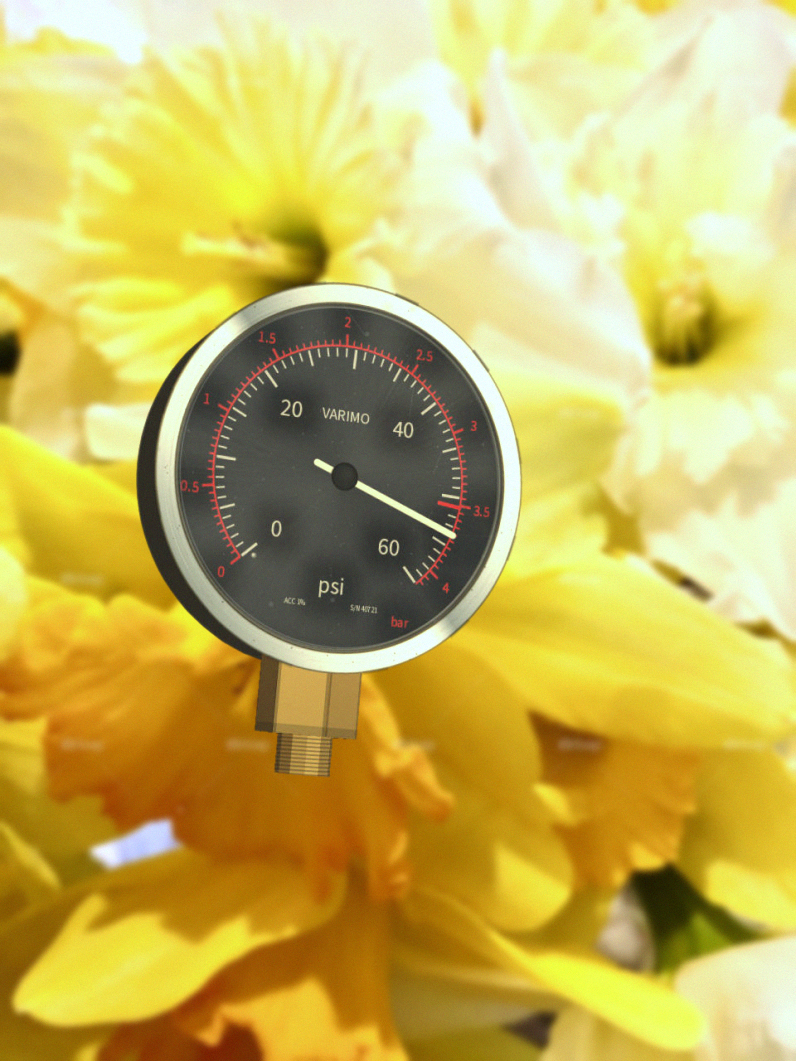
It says 54; psi
